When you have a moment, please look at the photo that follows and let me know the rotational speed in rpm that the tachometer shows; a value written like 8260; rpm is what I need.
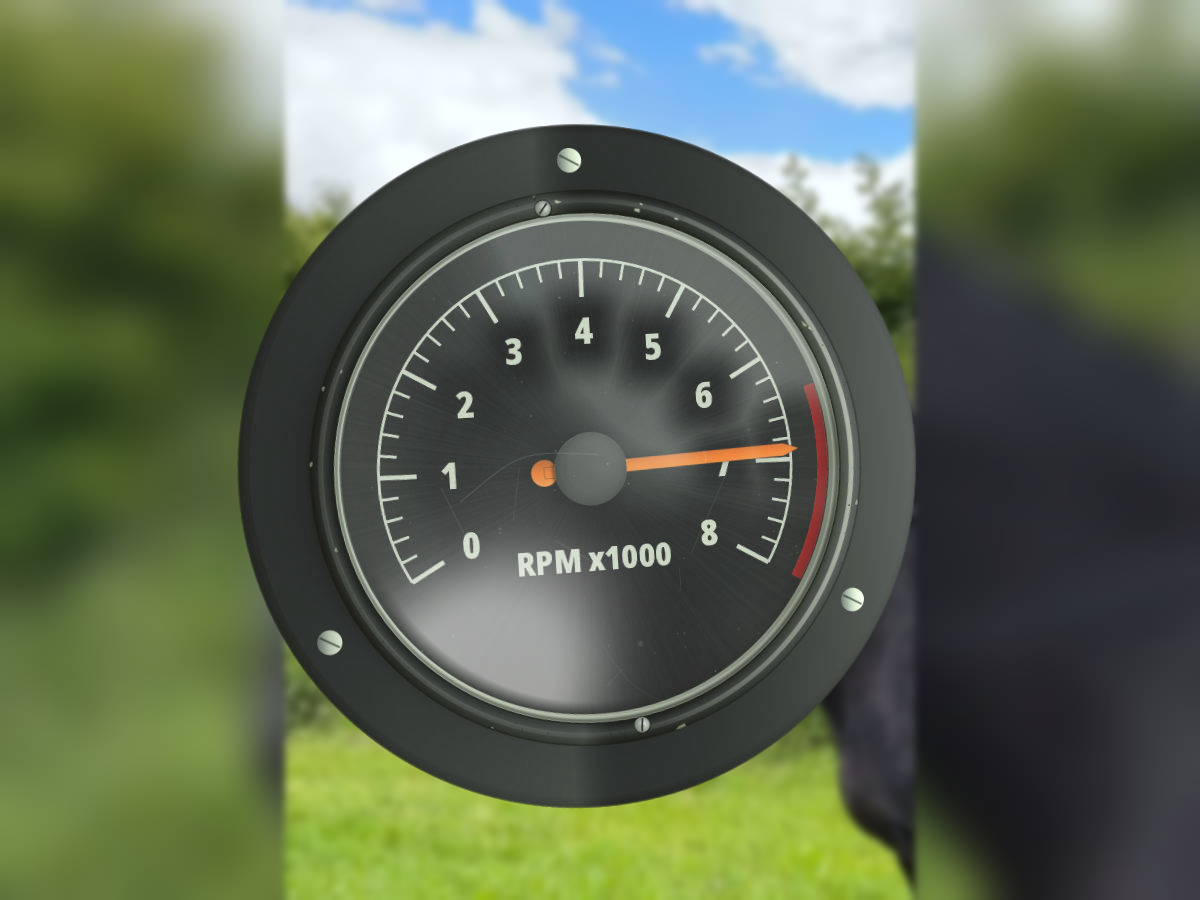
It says 6900; rpm
